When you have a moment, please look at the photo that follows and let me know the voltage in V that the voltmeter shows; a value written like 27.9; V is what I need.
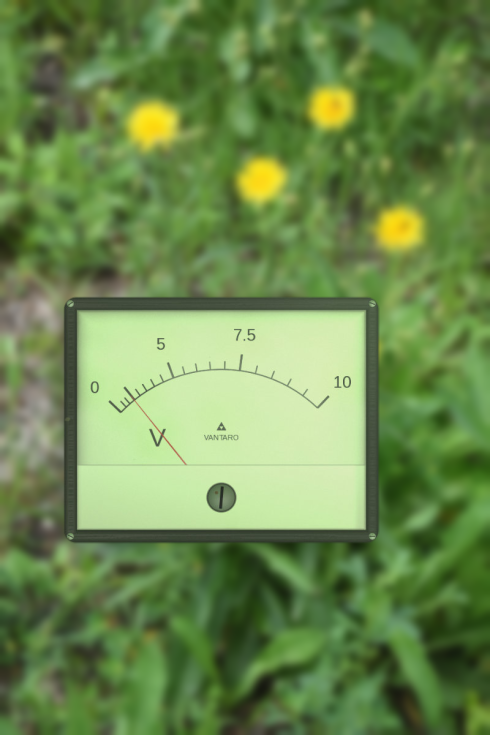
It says 2.5; V
